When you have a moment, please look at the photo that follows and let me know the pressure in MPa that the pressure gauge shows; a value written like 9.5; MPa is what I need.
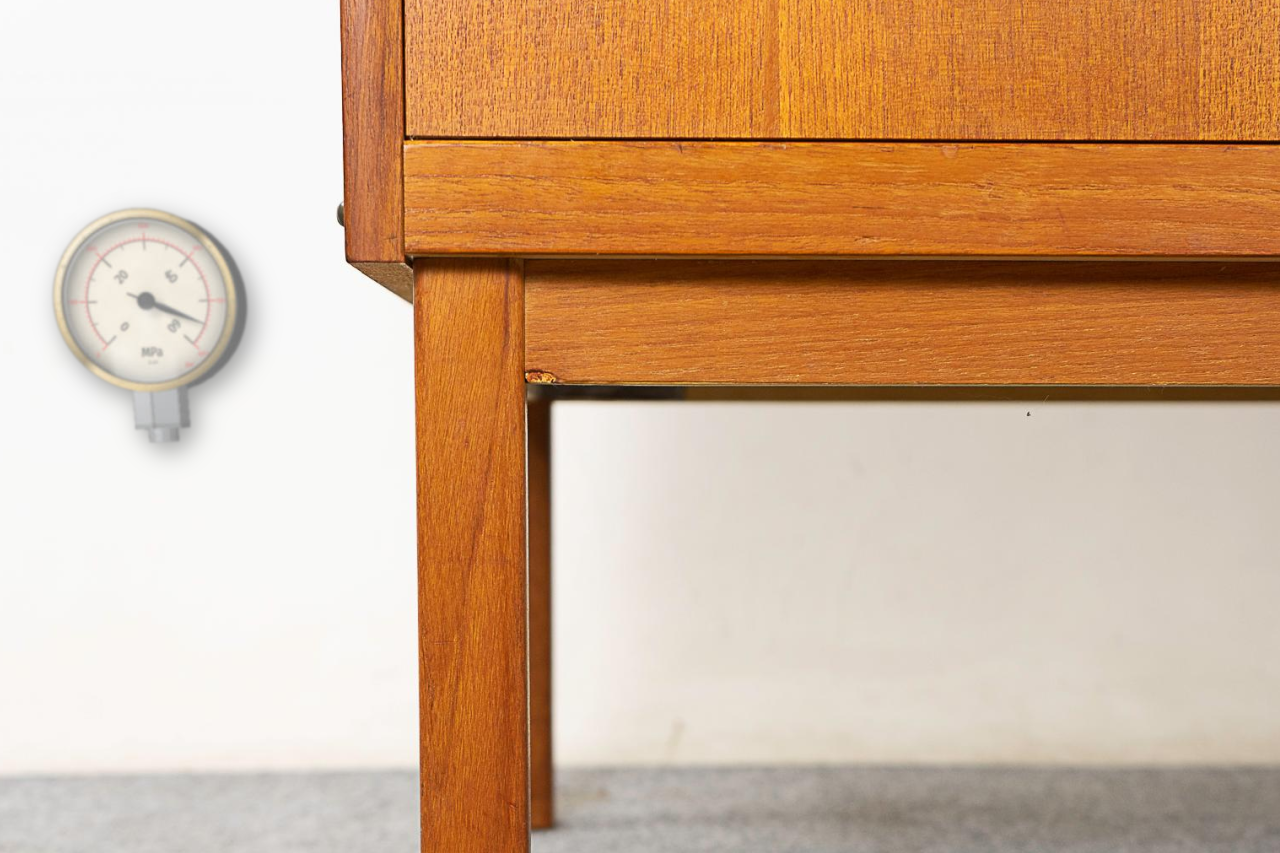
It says 55; MPa
